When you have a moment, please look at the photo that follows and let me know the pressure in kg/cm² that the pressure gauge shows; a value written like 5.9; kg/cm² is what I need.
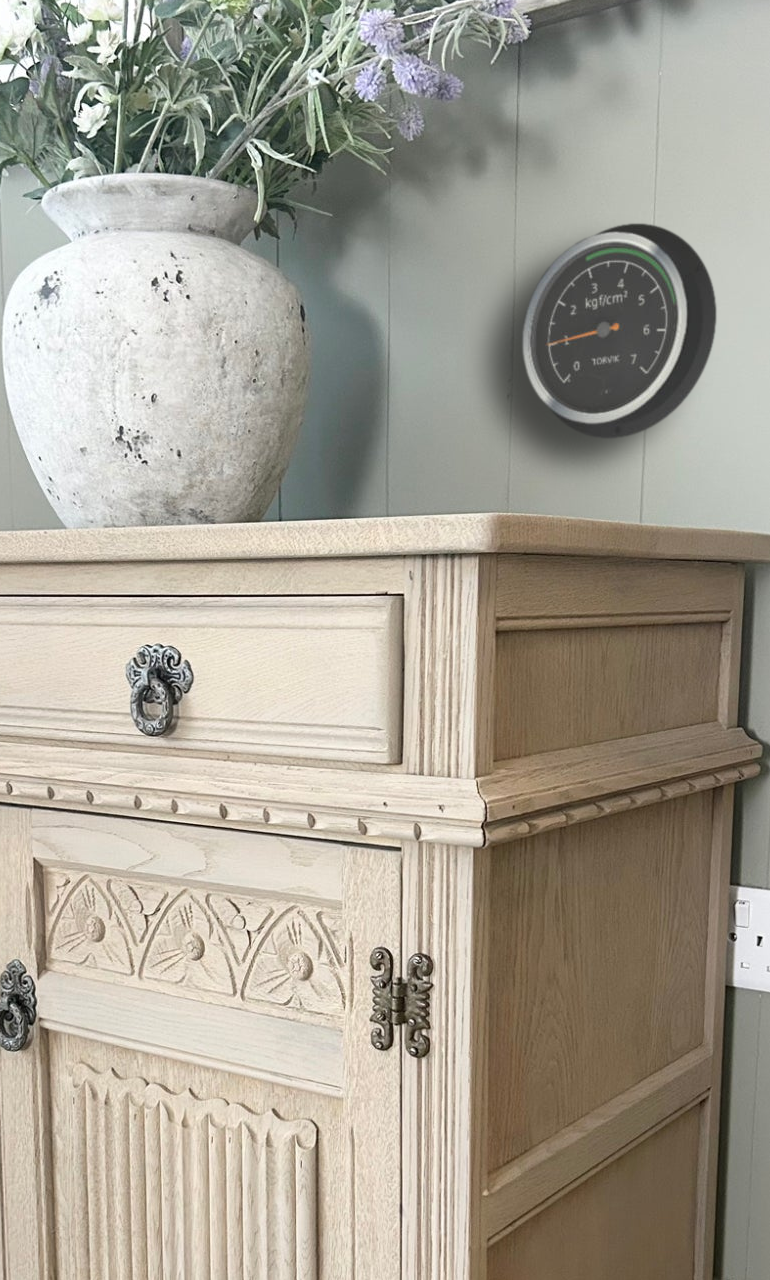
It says 1; kg/cm²
